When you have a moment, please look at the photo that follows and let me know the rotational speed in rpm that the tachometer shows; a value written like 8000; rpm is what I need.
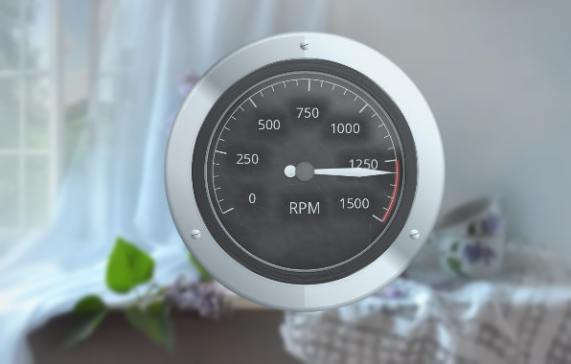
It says 1300; rpm
